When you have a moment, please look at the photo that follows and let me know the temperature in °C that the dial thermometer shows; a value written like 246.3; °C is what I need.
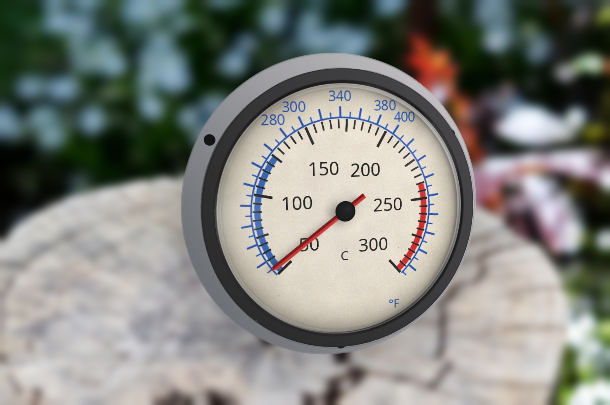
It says 55; °C
